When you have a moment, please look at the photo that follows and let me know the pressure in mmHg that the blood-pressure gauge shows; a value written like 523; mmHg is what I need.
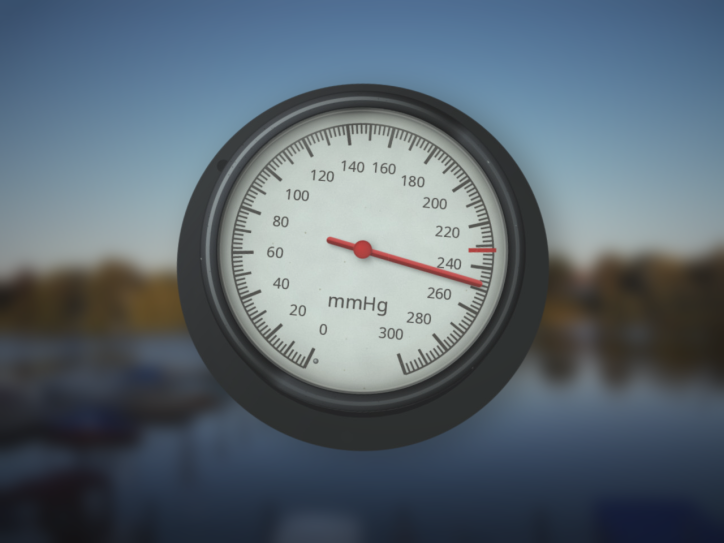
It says 248; mmHg
